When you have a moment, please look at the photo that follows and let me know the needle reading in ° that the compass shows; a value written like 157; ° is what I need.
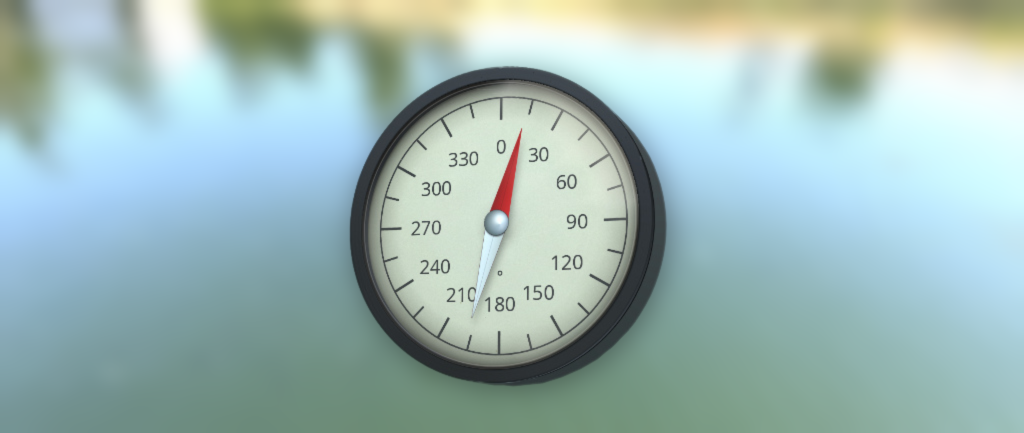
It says 15; °
